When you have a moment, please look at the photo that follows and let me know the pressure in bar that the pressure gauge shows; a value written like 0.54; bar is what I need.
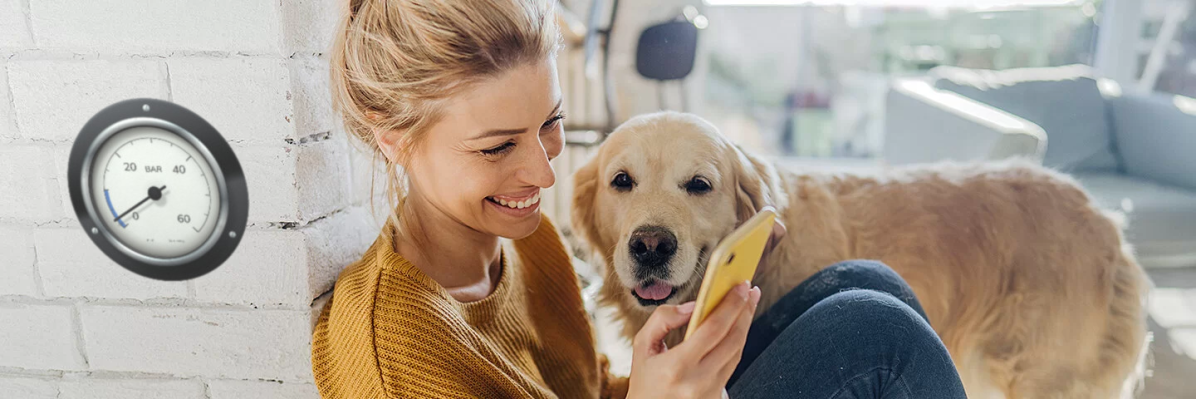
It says 2.5; bar
